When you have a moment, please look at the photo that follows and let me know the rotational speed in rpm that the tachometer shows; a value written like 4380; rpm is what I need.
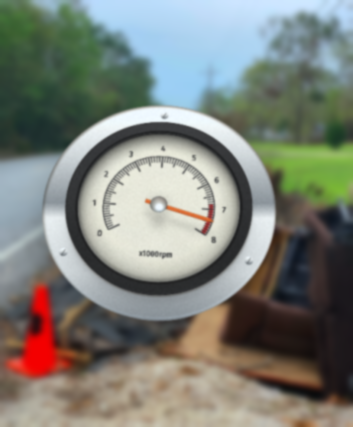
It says 7500; rpm
